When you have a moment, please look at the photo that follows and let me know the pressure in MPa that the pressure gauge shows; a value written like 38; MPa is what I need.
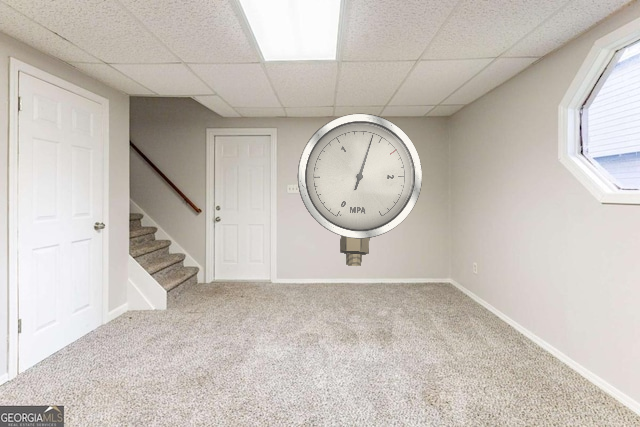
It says 1.4; MPa
